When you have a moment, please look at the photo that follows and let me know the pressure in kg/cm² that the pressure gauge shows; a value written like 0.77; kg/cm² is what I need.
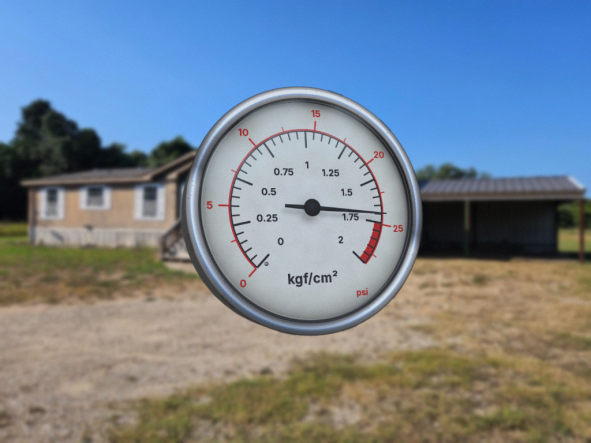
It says 1.7; kg/cm²
